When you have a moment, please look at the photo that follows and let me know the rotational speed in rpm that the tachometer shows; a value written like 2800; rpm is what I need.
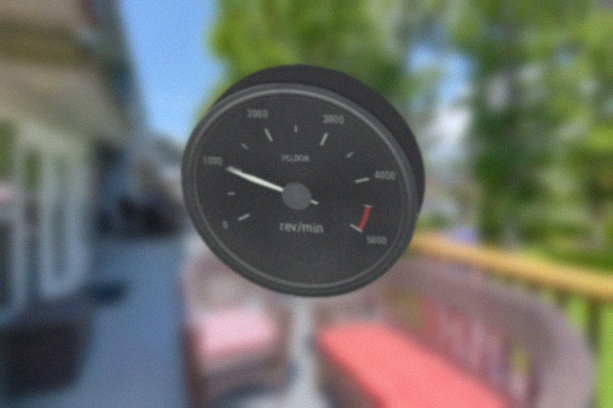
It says 1000; rpm
